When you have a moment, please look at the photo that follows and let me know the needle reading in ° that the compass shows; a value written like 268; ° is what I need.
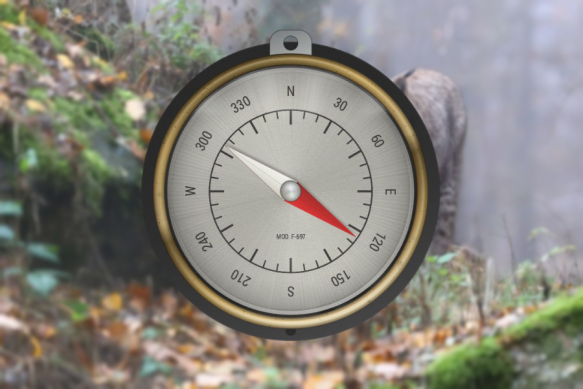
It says 125; °
